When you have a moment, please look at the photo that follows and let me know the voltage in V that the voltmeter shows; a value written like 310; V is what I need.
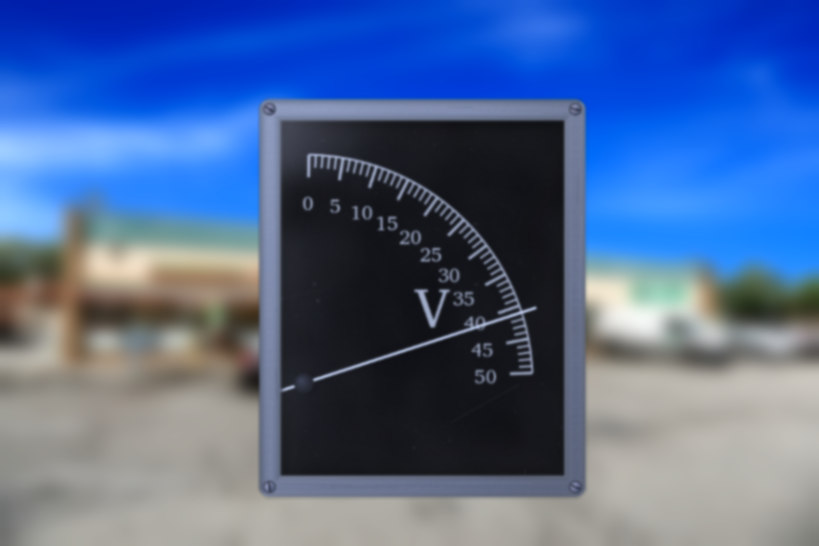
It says 41; V
